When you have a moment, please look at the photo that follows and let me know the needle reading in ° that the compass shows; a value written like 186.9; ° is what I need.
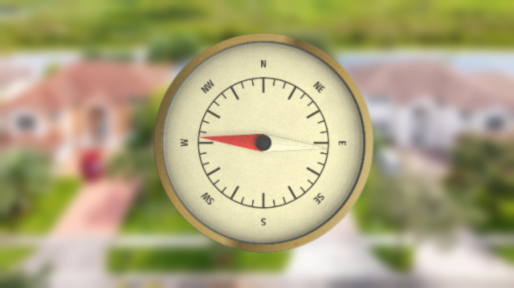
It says 275; °
